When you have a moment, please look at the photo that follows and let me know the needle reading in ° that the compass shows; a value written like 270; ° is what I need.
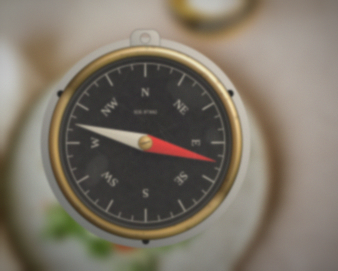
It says 105; °
